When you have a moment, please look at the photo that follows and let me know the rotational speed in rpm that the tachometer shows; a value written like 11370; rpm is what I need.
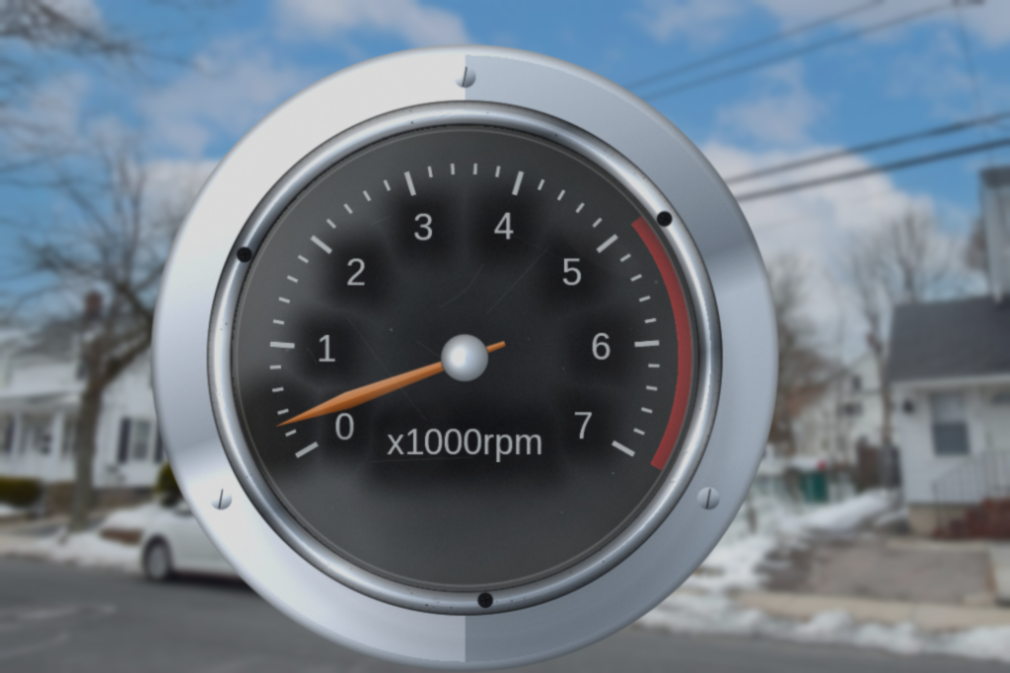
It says 300; rpm
